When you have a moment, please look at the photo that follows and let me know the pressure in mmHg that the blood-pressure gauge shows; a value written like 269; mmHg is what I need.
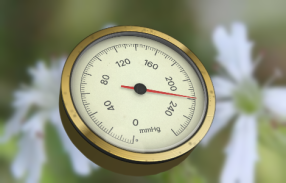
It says 220; mmHg
